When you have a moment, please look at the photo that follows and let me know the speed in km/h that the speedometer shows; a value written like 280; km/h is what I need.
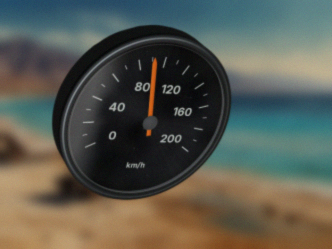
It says 90; km/h
